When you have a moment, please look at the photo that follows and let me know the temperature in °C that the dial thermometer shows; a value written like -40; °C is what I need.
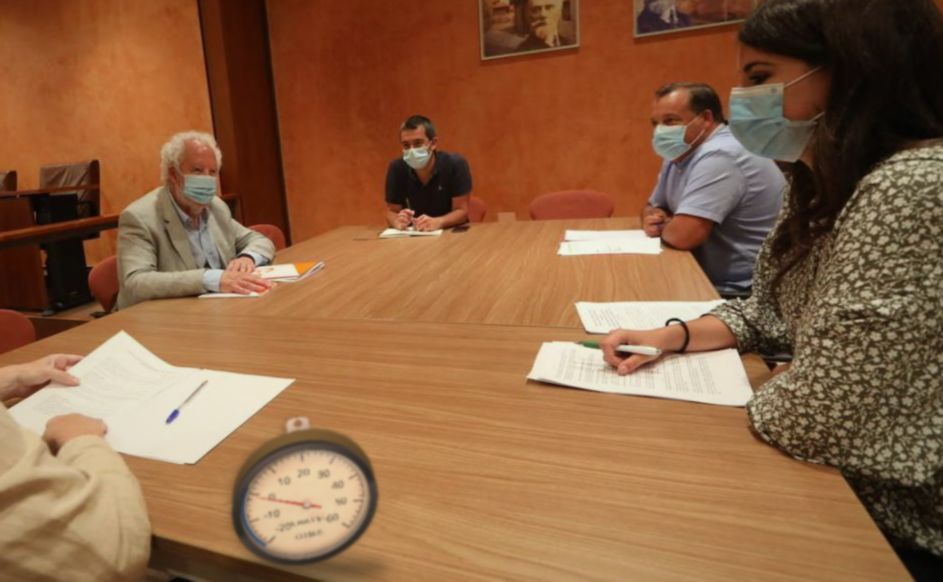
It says 0; °C
